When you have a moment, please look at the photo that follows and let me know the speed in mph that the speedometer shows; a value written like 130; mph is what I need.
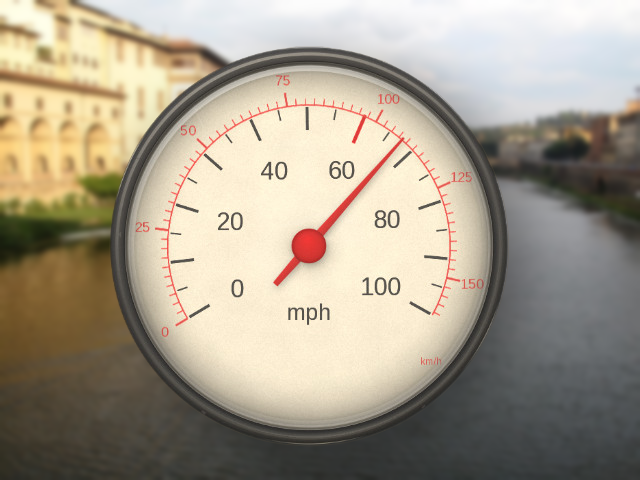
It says 67.5; mph
